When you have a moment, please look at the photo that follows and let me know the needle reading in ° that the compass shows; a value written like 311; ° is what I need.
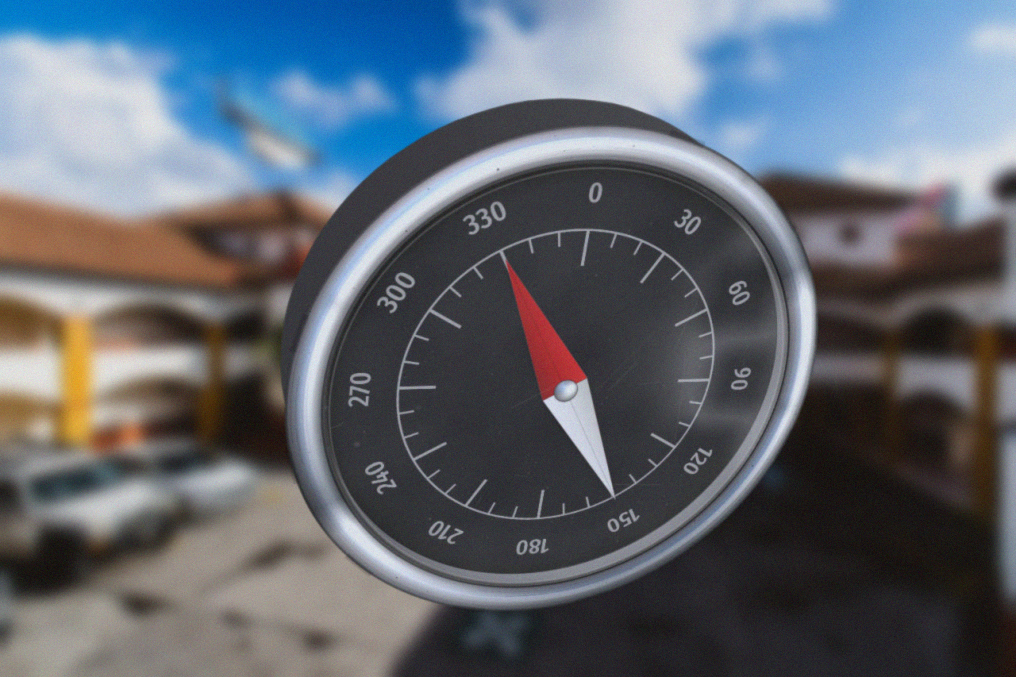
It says 330; °
